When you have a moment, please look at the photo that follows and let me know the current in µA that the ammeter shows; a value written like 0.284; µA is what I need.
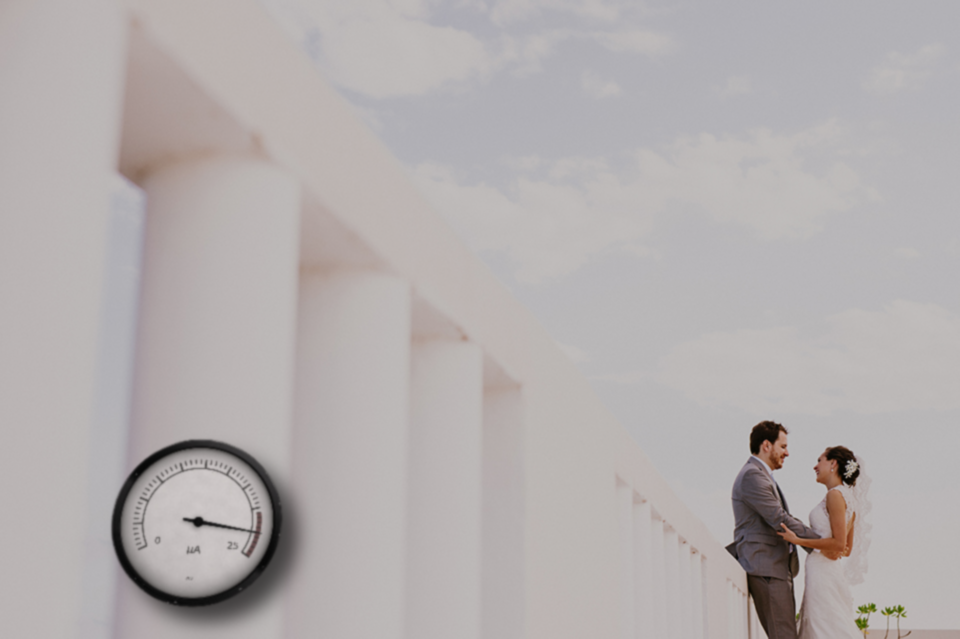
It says 22.5; µA
